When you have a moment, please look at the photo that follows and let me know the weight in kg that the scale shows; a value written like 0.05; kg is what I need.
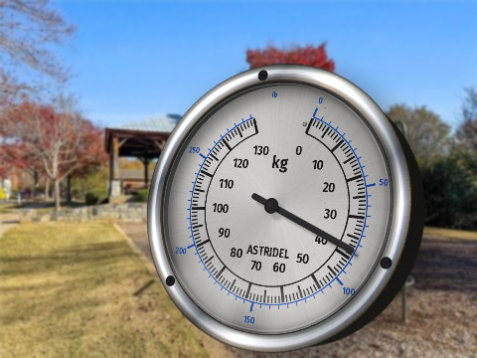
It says 38; kg
